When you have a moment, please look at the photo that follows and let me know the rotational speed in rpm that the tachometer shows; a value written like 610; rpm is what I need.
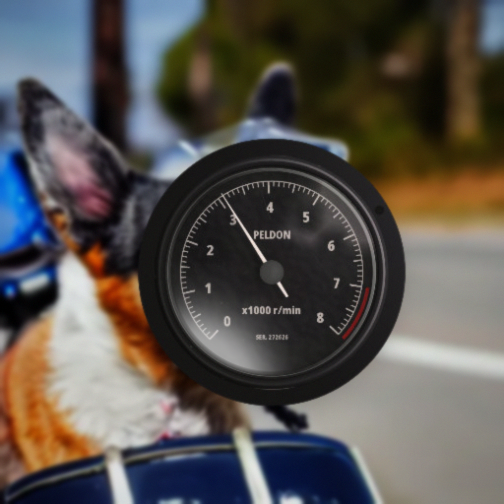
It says 3100; rpm
